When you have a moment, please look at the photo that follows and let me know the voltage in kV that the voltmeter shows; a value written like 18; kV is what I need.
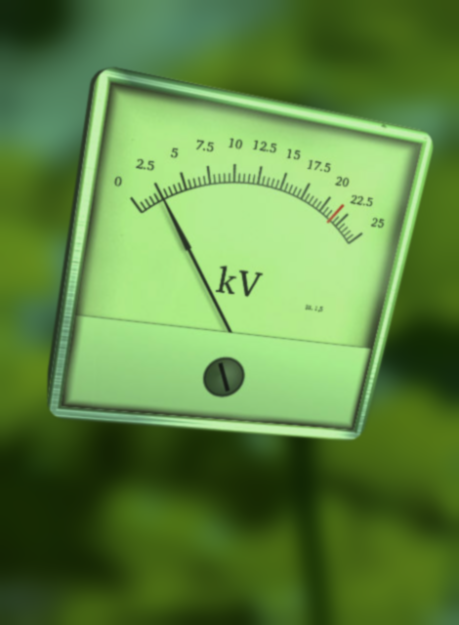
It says 2.5; kV
